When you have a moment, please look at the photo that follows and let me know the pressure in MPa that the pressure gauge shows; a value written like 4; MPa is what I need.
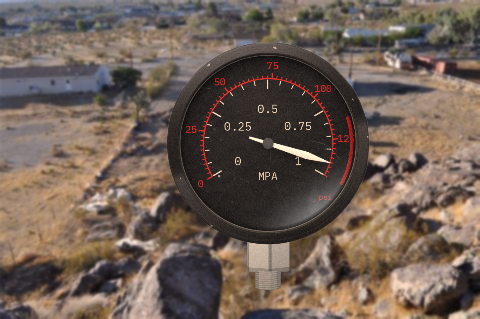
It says 0.95; MPa
